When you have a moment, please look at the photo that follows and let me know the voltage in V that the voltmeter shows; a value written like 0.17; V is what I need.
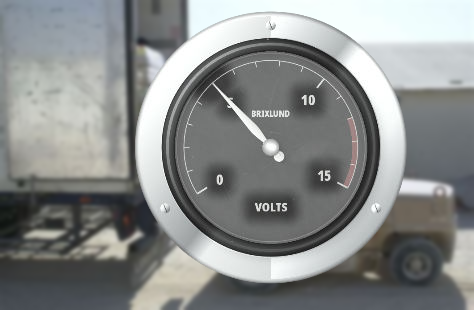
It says 5; V
